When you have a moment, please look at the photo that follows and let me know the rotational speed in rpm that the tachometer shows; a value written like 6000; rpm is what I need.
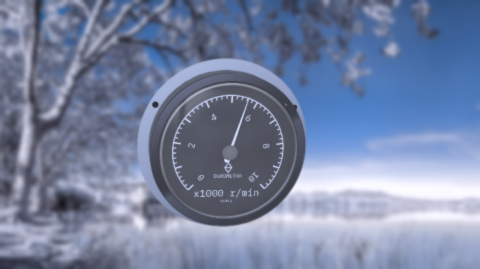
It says 5600; rpm
